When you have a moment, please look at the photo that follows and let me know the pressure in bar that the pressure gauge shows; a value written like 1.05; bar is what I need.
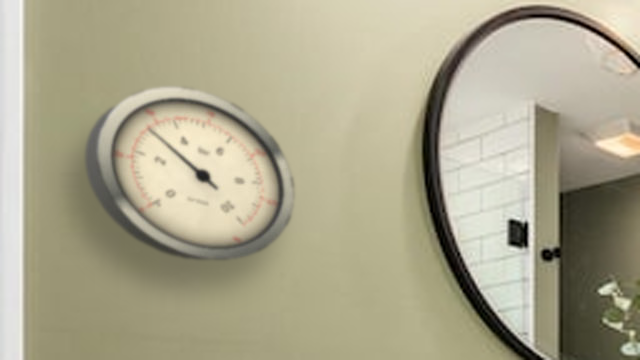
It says 3; bar
